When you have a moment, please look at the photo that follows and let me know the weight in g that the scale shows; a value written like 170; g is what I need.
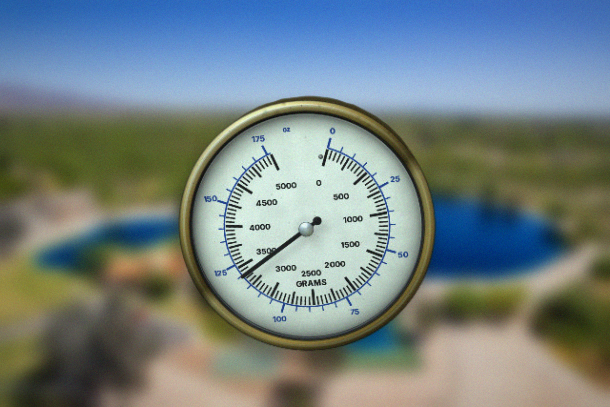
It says 3400; g
